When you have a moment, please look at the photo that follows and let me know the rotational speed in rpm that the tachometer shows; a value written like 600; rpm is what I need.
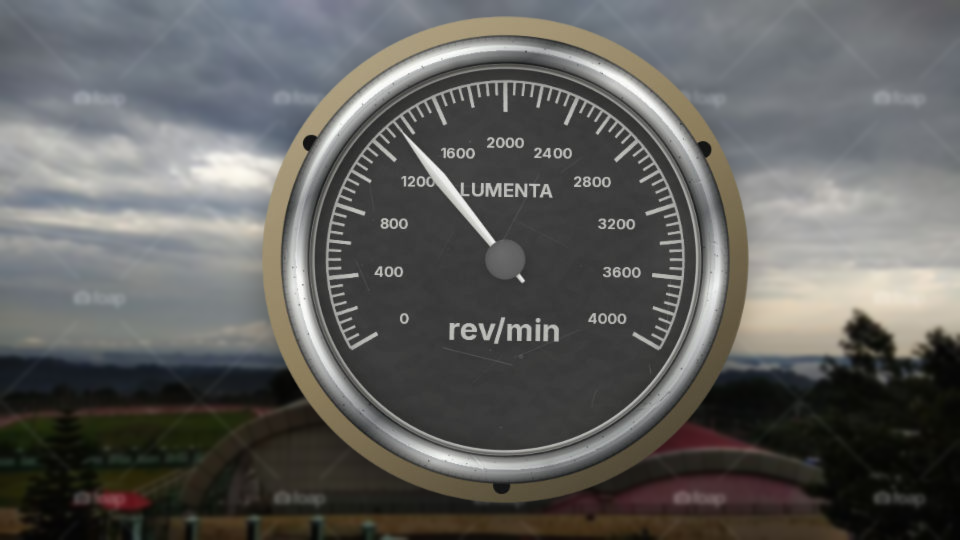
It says 1350; rpm
